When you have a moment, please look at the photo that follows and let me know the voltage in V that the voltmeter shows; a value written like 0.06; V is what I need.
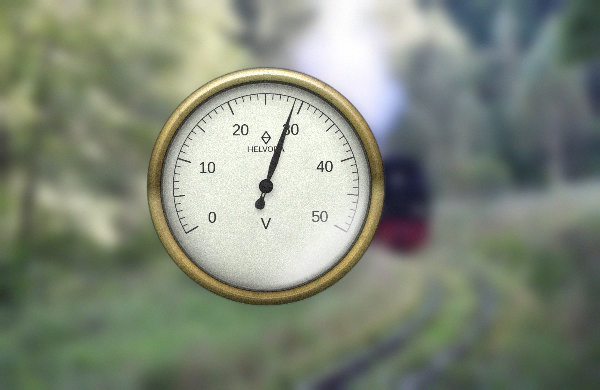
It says 29; V
